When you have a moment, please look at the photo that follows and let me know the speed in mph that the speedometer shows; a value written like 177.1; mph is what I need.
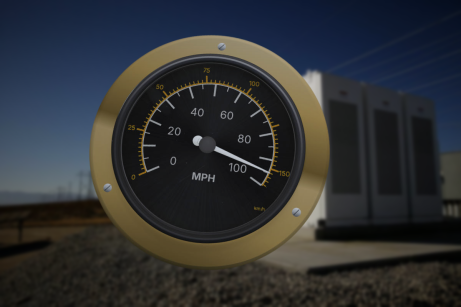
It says 95; mph
